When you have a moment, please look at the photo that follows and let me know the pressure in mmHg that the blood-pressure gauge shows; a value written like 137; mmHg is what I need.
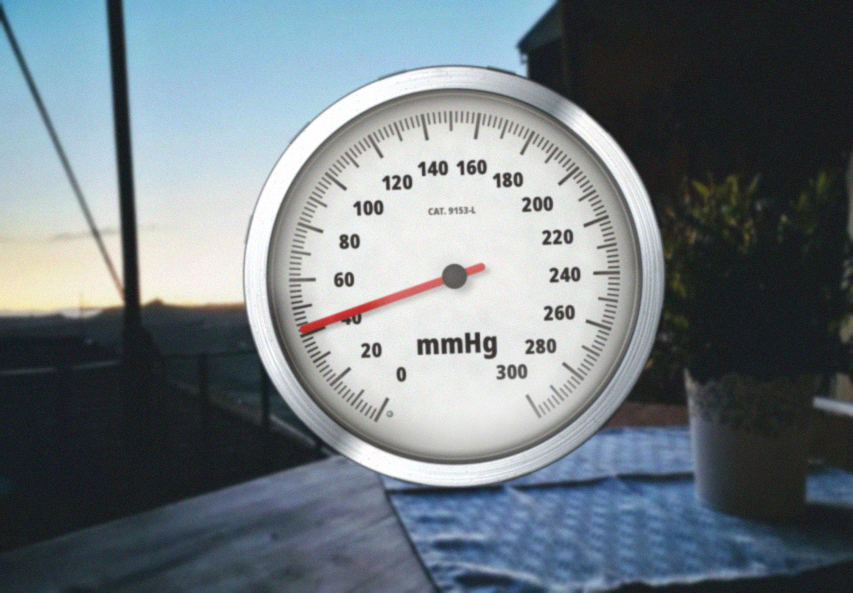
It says 42; mmHg
